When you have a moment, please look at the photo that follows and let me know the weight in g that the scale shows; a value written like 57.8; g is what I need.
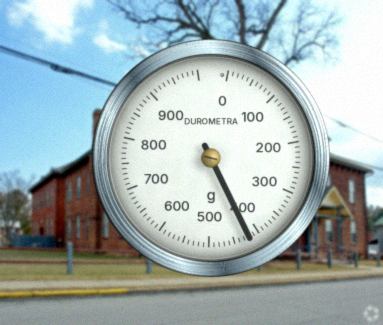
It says 420; g
